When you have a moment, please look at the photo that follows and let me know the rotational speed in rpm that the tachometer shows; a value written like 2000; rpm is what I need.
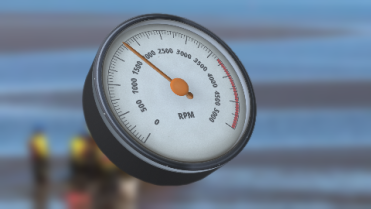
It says 1750; rpm
